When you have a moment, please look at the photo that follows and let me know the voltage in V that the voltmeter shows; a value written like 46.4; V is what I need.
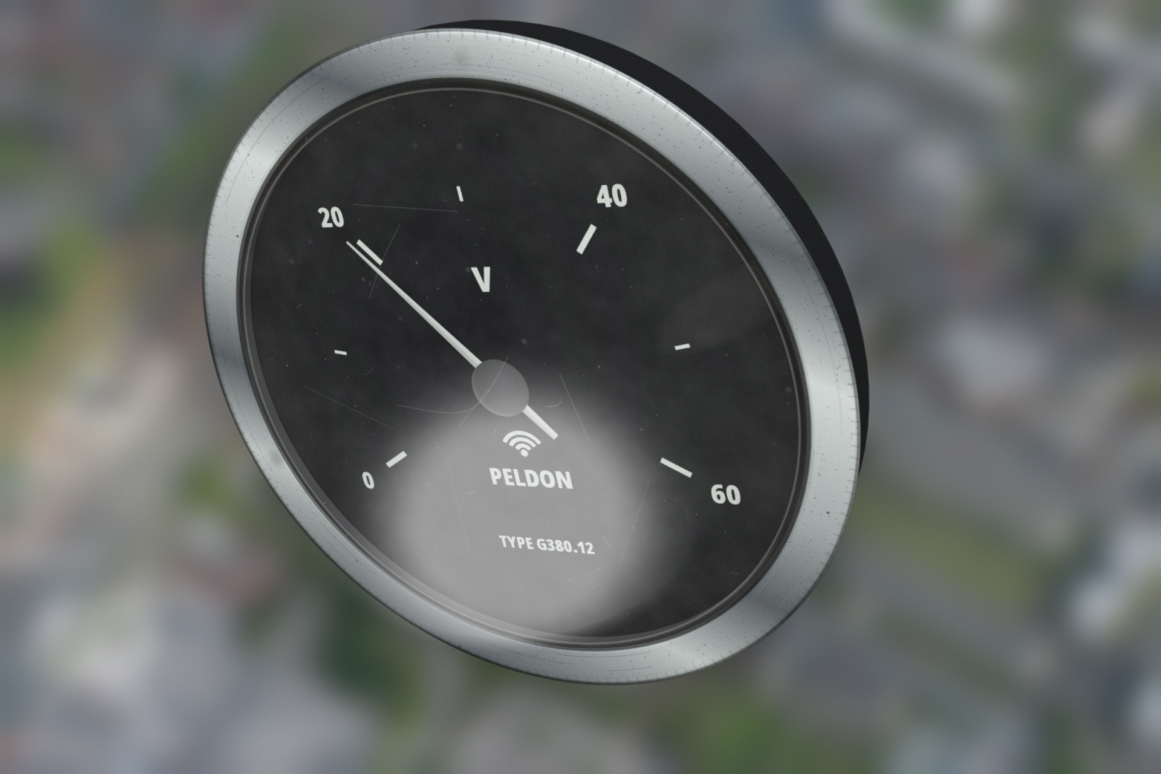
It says 20; V
